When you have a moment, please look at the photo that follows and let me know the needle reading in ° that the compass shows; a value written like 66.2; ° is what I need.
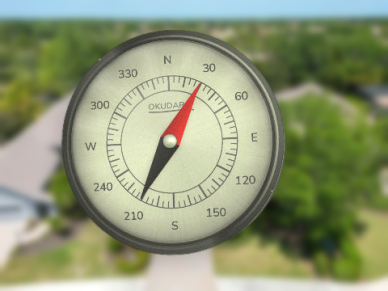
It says 30; °
